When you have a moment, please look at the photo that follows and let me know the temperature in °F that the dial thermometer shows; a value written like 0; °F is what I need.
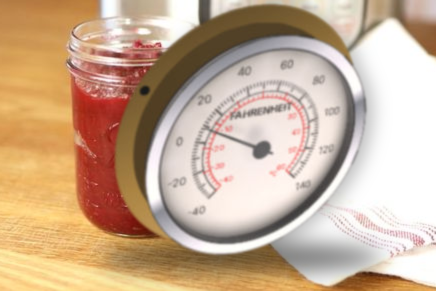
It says 10; °F
